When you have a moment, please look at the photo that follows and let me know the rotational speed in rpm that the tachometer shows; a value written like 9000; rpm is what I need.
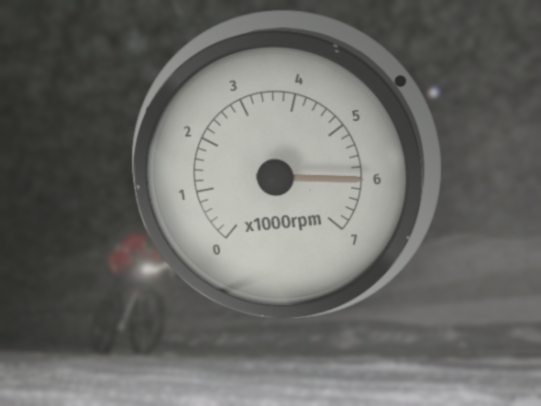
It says 6000; rpm
